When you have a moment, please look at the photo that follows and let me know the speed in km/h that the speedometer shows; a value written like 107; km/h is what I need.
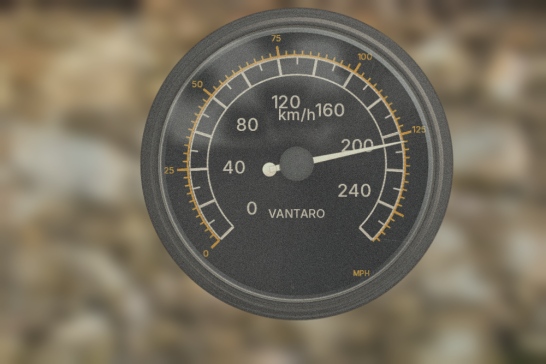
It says 205; km/h
